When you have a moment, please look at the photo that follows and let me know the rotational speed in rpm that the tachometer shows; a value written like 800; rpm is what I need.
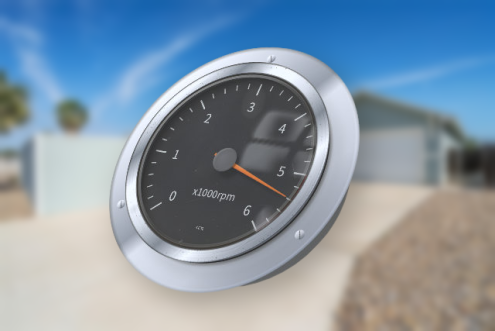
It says 5400; rpm
